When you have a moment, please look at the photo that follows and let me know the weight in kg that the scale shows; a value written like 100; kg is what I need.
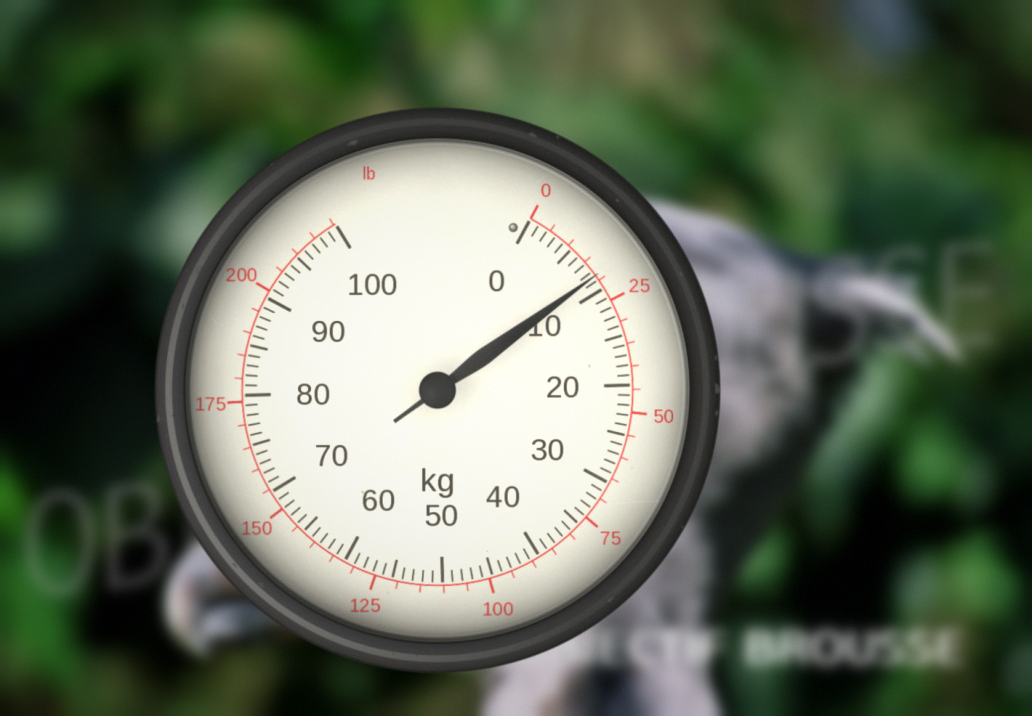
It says 8.5; kg
